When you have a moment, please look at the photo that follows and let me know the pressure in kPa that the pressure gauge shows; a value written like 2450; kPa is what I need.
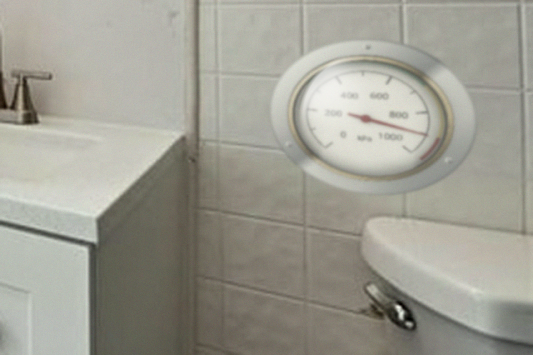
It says 900; kPa
